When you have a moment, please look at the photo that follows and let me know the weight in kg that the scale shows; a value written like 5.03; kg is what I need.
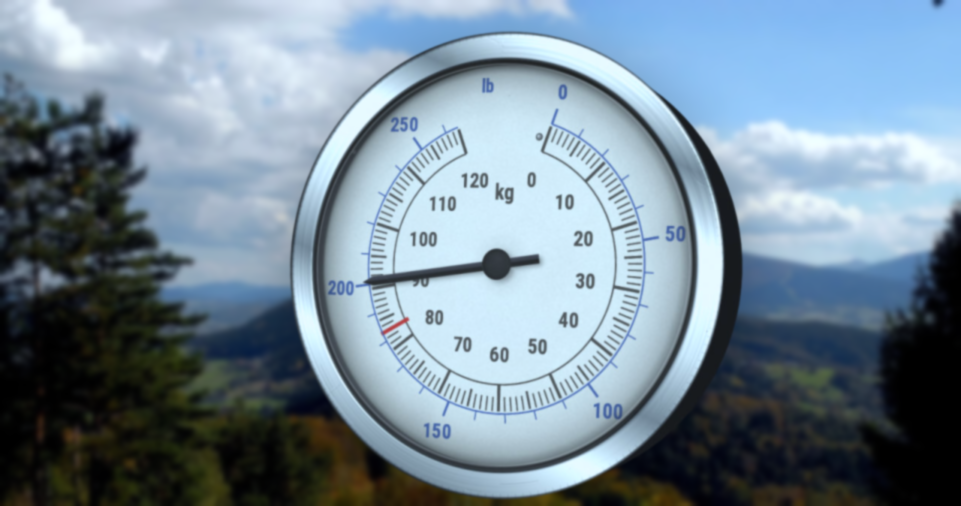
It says 91; kg
